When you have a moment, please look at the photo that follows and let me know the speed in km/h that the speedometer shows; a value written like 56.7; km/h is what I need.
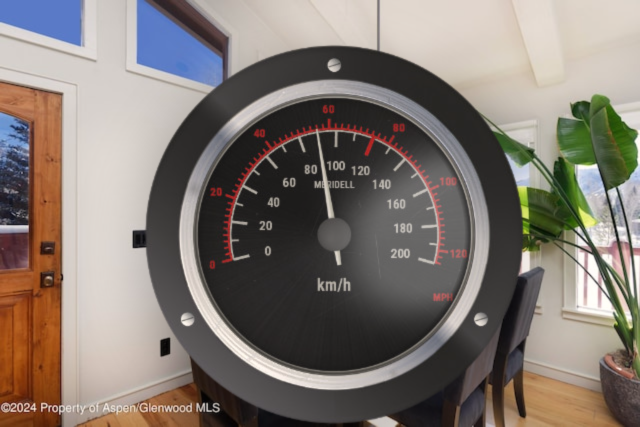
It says 90; km/h
